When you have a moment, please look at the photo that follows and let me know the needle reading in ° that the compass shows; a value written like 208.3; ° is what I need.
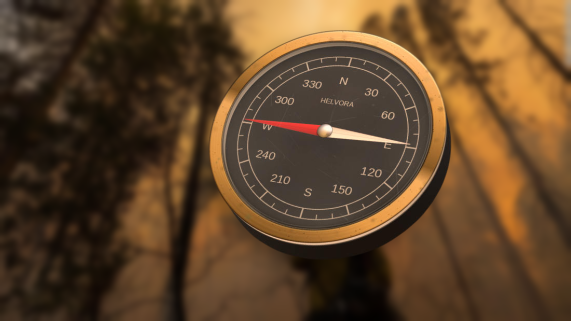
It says 270; °
